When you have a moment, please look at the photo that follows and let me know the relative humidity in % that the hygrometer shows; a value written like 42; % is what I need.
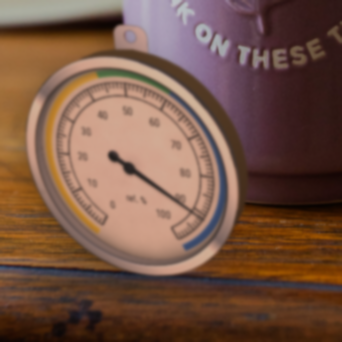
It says 90; %
